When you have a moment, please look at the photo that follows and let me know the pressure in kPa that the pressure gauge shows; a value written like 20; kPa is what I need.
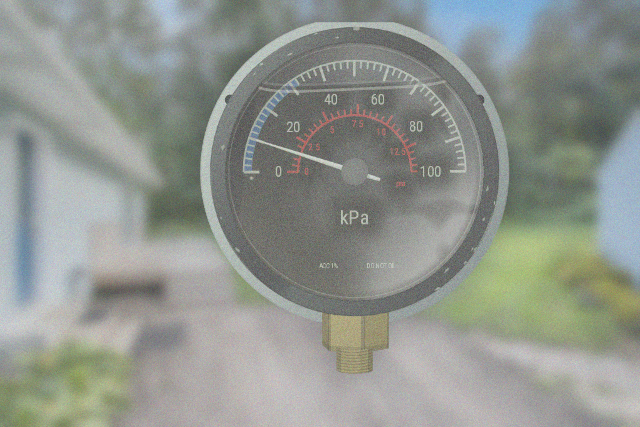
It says 10; kPa
